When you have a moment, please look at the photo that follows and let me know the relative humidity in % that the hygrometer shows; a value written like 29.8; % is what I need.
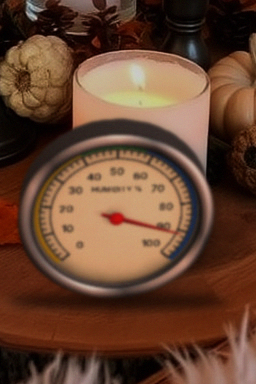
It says 90; %
